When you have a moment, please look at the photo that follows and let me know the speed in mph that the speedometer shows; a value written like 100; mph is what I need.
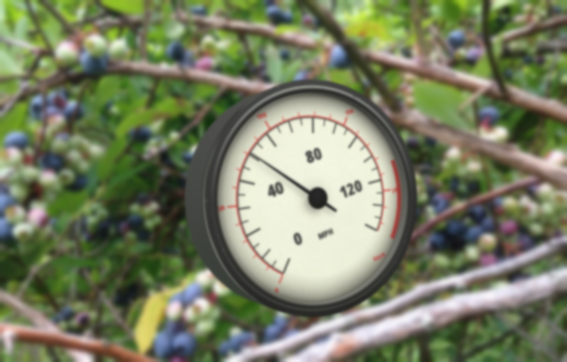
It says 50; mph
